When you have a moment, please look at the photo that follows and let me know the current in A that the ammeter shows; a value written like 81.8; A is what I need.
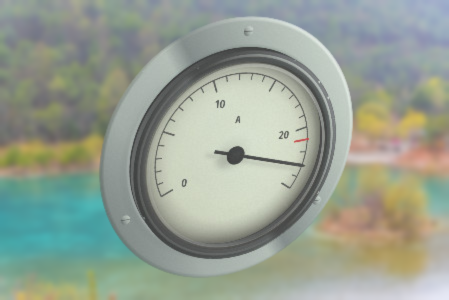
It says 23; A
